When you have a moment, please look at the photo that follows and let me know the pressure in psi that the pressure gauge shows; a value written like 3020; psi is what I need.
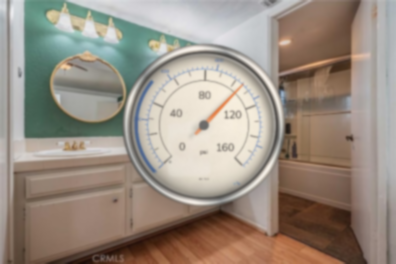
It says 105; psi
